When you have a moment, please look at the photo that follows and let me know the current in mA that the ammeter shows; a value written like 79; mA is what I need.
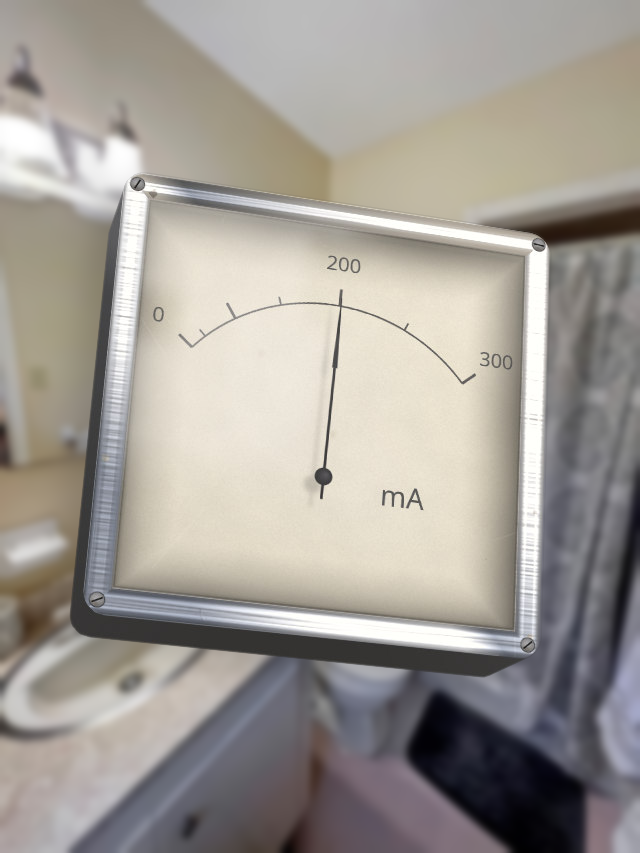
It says 200; mA
